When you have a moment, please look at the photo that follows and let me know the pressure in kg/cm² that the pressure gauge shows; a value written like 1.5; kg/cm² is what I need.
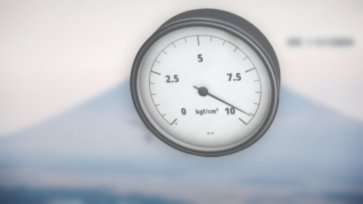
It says 9.5; kg/cm²
